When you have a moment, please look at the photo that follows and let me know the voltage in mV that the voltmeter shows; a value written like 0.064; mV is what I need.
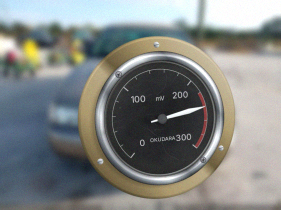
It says 240; mV
